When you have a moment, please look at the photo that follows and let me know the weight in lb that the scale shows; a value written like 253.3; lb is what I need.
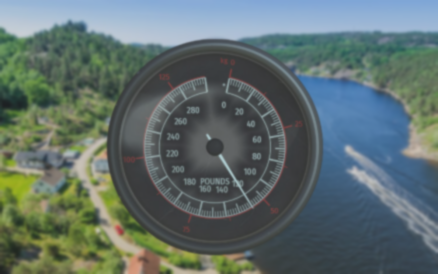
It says 120; lb
